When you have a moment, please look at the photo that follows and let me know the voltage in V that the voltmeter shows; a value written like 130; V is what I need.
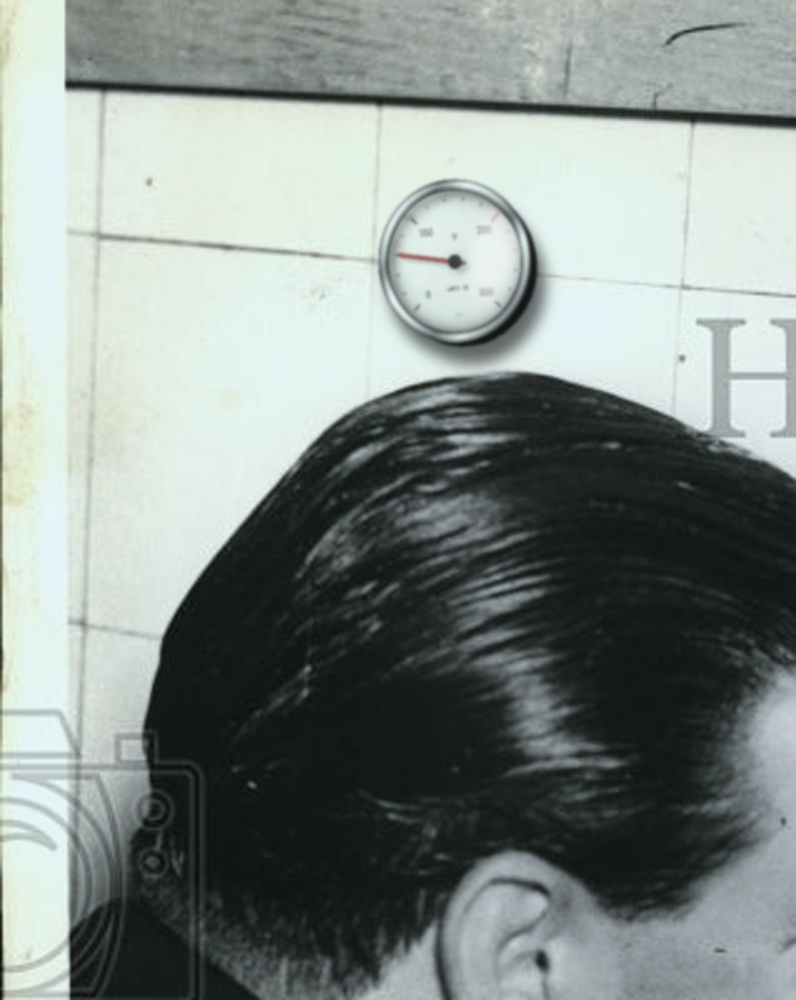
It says 60; V
